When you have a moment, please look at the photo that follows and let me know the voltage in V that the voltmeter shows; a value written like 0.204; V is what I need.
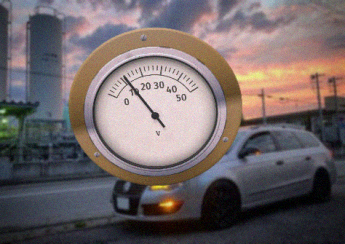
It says 12; V
